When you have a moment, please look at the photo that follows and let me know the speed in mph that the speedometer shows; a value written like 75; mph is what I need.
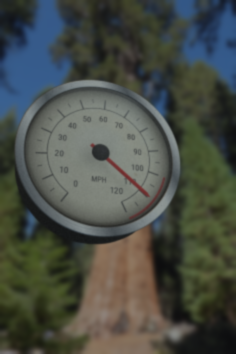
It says 110; mph
